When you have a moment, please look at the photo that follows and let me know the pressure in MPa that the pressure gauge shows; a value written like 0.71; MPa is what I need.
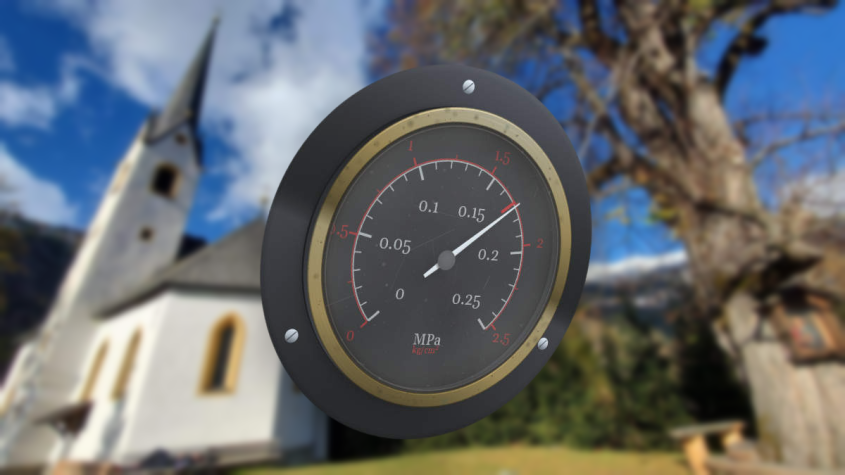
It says 0.17; MPa
